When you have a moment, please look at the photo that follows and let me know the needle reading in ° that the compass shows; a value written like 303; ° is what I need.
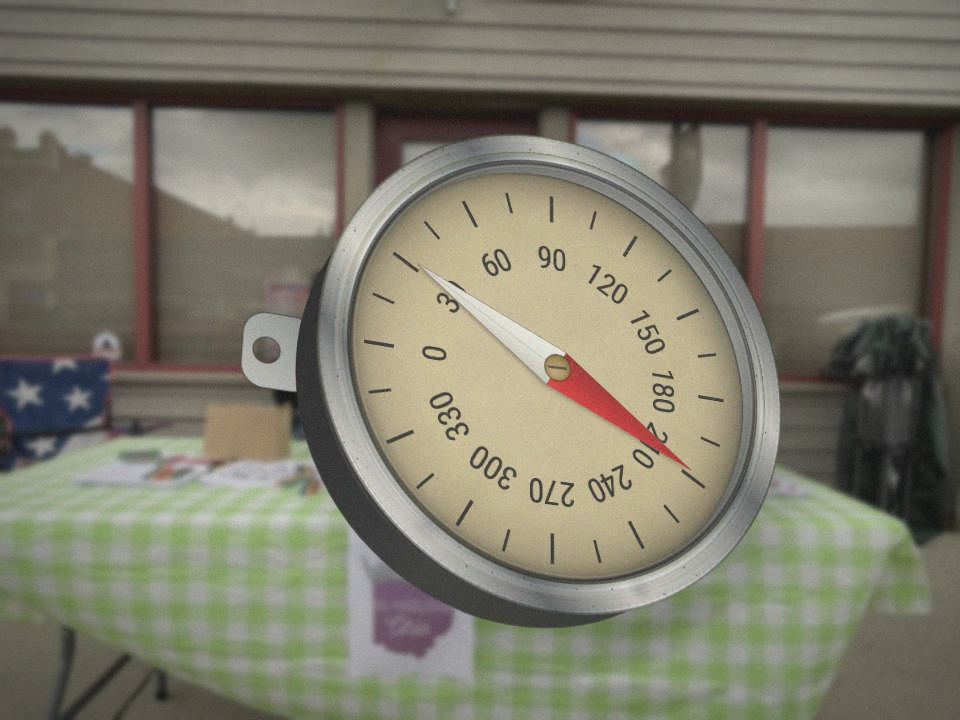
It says 210; °
